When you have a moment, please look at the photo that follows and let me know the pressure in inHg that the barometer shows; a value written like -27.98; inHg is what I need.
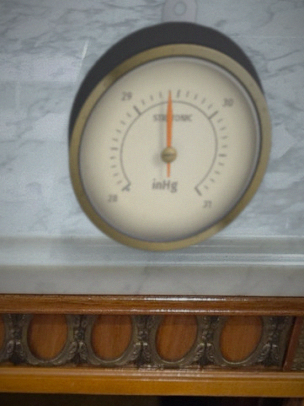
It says 29.4; inHg
